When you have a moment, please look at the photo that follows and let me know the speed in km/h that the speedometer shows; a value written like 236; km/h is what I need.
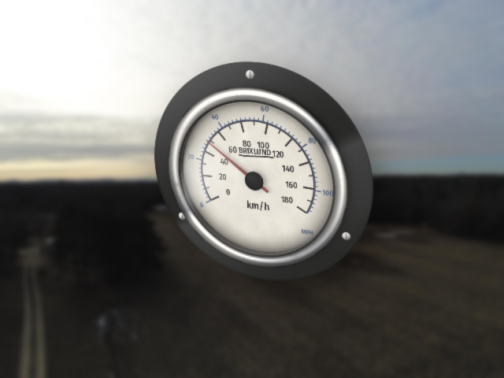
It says 50; km/h
